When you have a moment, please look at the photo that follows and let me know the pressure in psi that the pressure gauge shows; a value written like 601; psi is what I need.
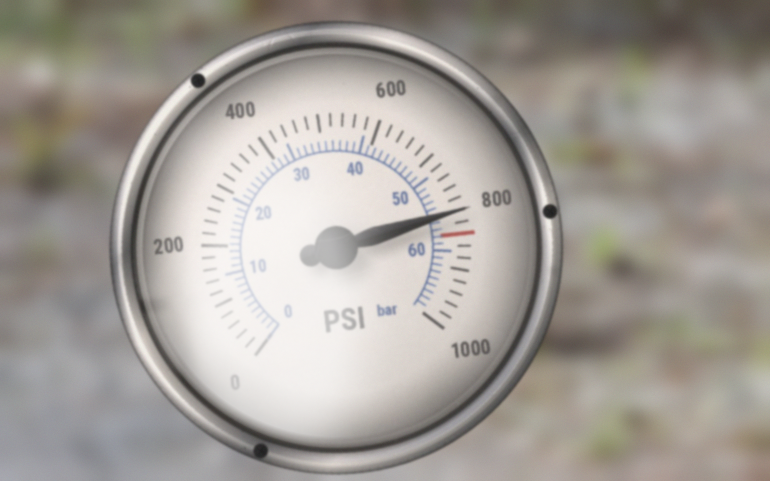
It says 800; psi
